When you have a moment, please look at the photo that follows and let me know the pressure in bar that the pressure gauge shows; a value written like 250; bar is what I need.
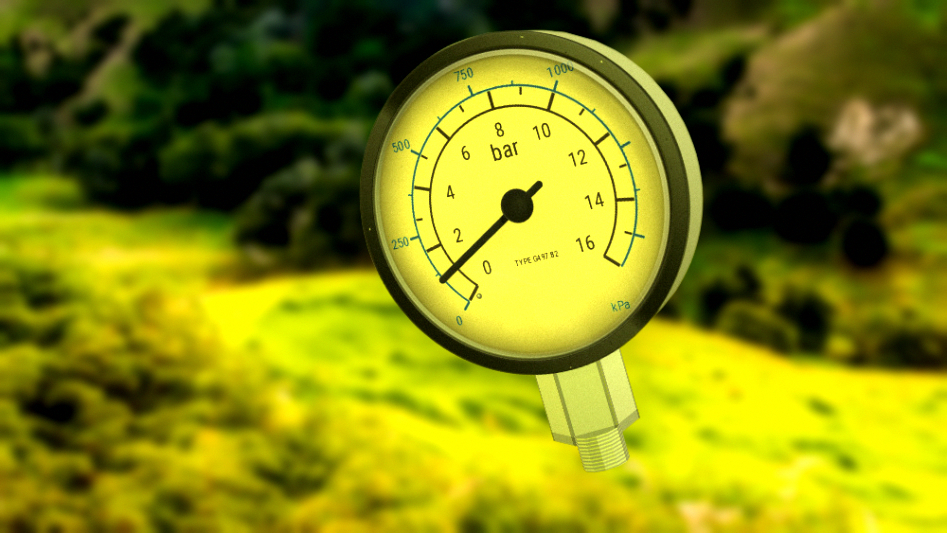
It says 1; bar
